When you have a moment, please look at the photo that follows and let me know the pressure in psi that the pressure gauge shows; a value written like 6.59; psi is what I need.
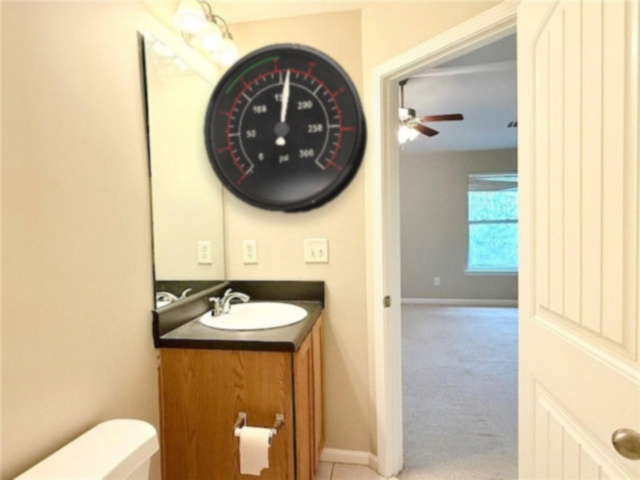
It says 160; psi
